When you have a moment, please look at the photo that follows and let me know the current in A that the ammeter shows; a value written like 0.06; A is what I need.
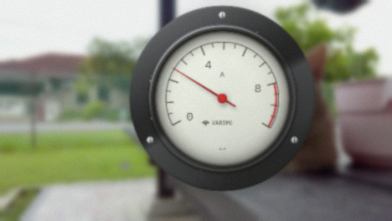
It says 2.5; A
